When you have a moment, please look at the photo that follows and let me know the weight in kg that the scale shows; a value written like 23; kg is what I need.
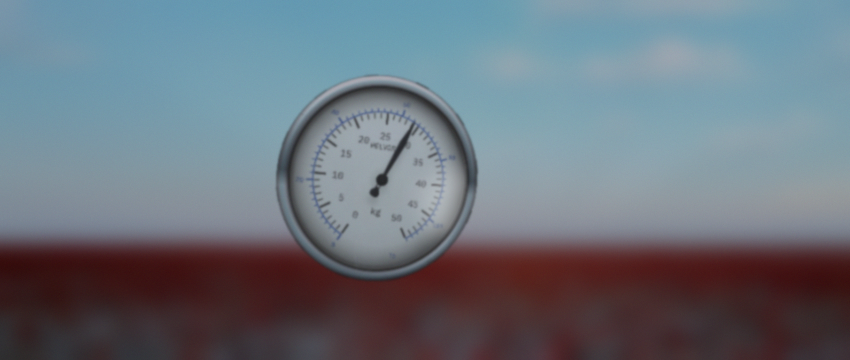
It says 29; kg
